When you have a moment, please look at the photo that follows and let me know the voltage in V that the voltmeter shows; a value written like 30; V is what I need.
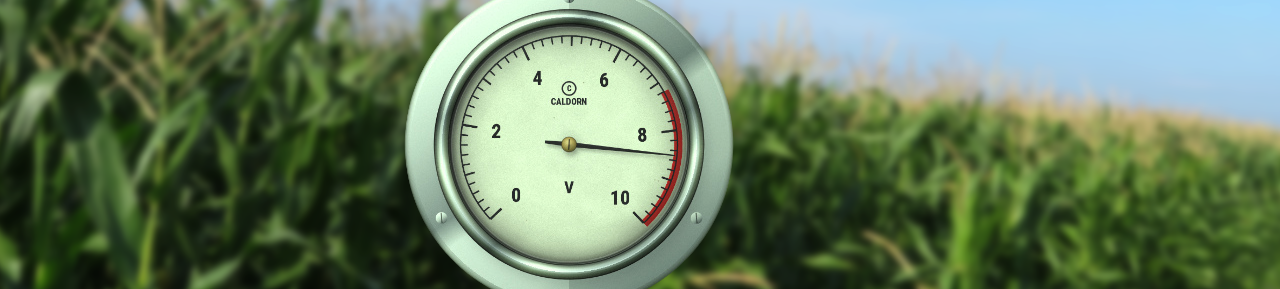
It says 8.5; V
